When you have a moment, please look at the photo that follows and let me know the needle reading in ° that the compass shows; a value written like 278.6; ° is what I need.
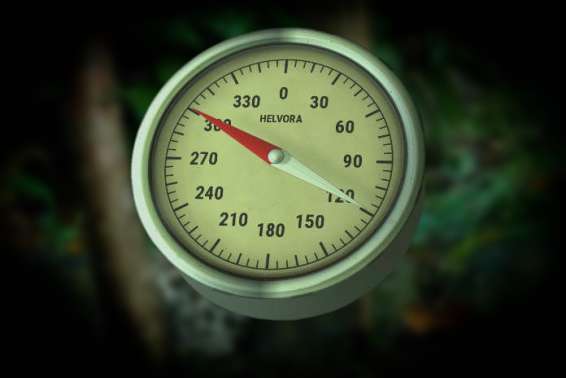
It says 300; °
